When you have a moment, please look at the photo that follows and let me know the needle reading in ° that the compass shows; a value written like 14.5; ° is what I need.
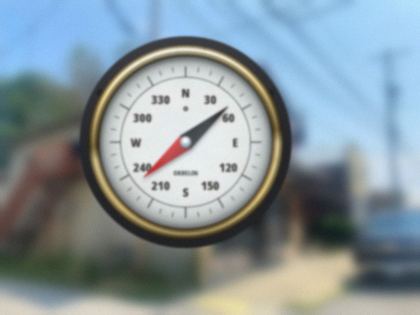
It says 230; °
